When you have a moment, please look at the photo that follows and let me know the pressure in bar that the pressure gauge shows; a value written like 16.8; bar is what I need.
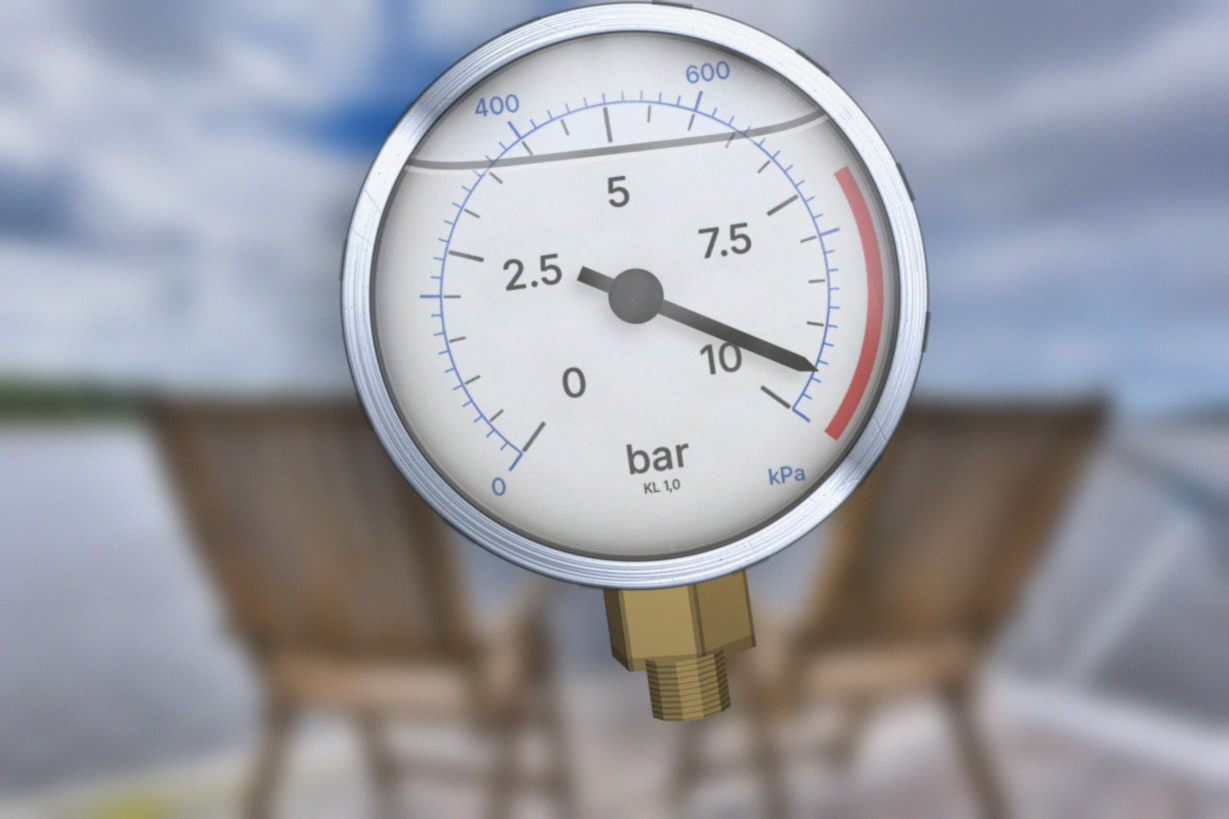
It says 9.5; bar
